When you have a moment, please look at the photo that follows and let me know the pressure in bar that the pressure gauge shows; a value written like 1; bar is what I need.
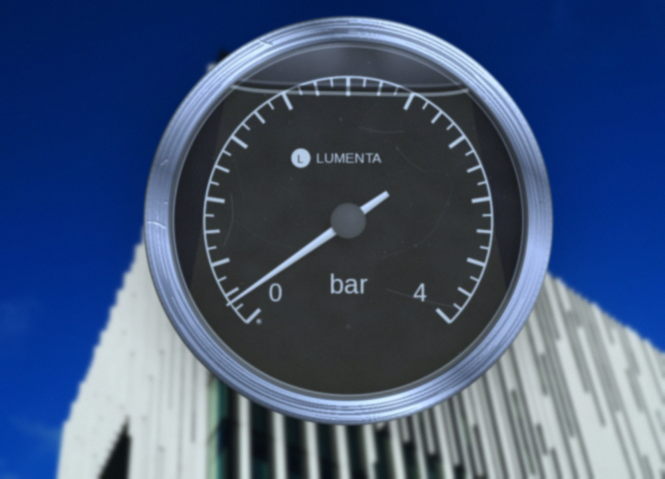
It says 0.15; bar
